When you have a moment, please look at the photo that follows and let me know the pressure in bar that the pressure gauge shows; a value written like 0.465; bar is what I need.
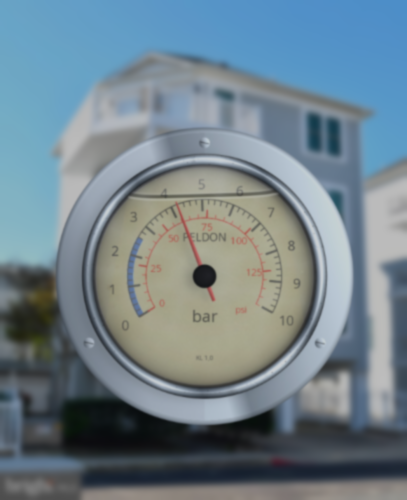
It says 4.2; bar
